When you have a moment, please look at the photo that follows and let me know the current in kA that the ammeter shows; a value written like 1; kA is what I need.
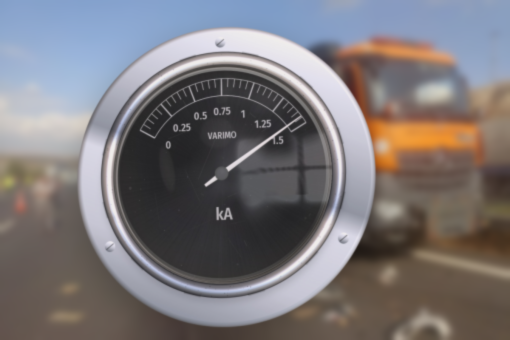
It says 1.45; kA
